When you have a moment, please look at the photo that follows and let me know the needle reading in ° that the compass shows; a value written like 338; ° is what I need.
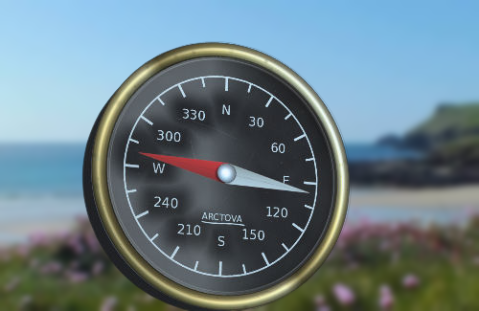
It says 277.5; °
